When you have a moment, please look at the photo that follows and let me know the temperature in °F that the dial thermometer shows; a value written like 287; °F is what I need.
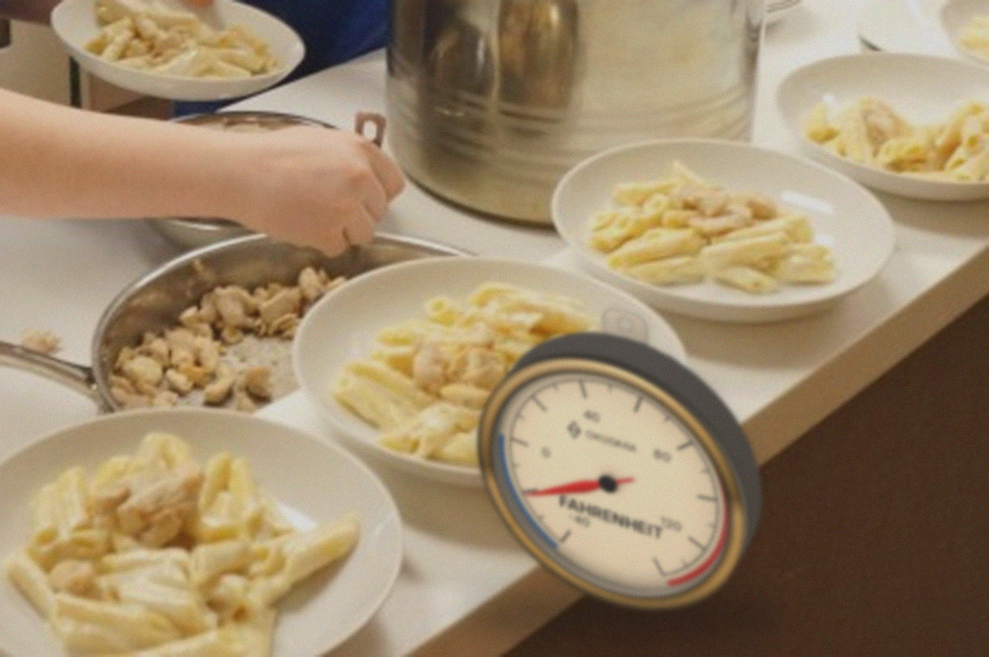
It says -20; °F
